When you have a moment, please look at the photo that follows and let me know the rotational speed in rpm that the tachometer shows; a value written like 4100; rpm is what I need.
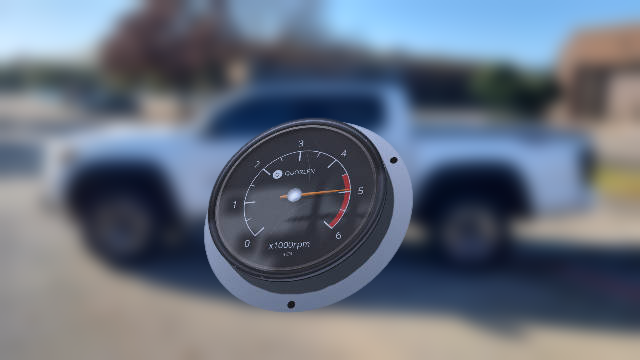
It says 5000; rpm
